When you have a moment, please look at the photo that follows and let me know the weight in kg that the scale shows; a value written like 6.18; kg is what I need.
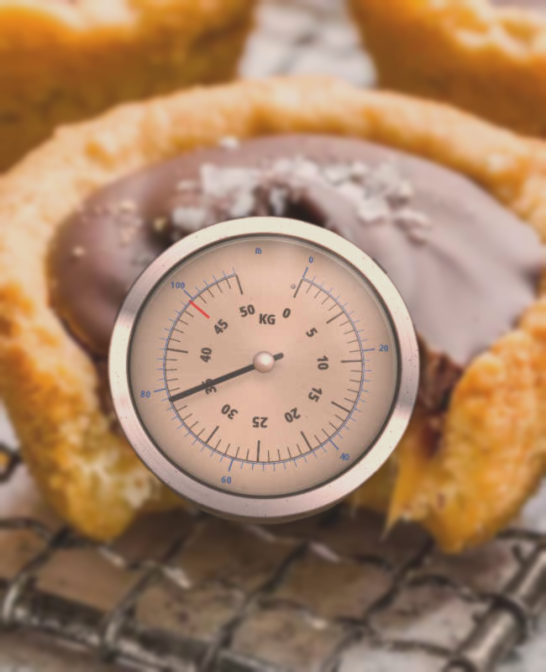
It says 35; kg
